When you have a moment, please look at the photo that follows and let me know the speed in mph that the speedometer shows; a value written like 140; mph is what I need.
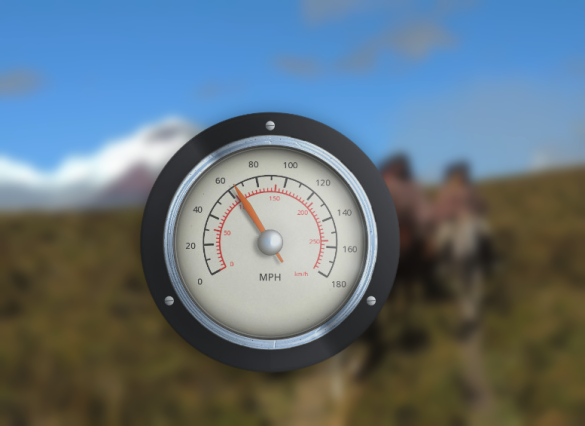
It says 65; mph
